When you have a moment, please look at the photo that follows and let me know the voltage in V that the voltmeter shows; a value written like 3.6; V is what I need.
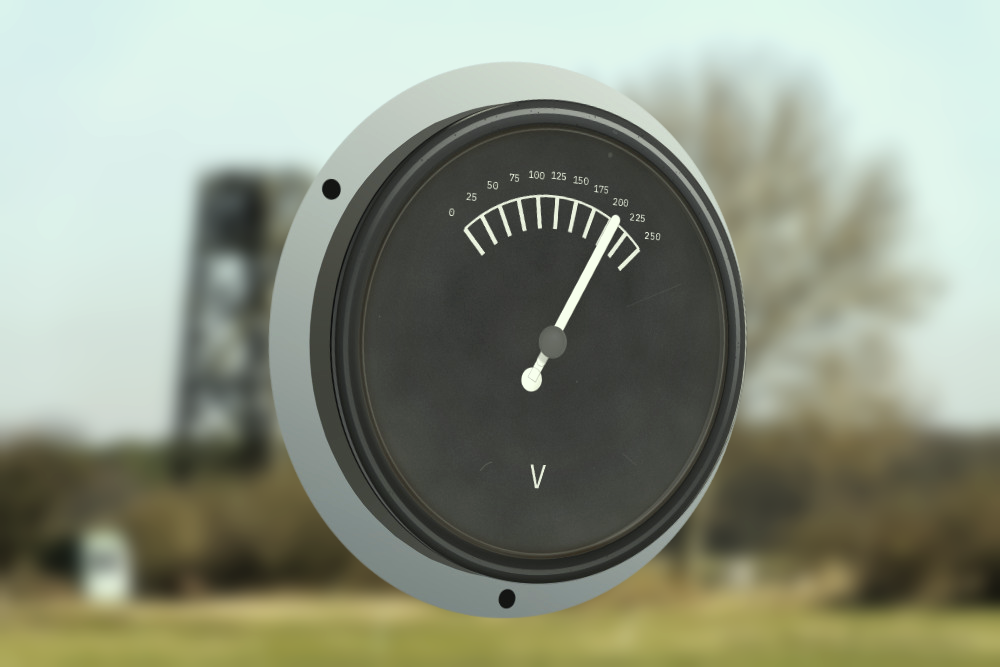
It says 200; V
